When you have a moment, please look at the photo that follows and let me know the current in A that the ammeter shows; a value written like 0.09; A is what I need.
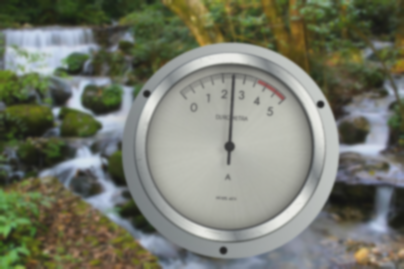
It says 2.5; A
